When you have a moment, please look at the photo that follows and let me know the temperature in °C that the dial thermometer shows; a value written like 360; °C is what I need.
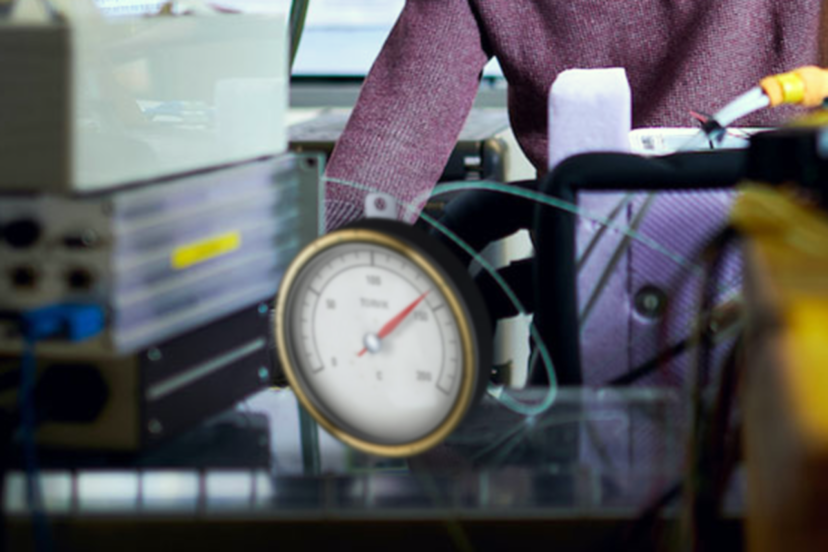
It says 140; °C
